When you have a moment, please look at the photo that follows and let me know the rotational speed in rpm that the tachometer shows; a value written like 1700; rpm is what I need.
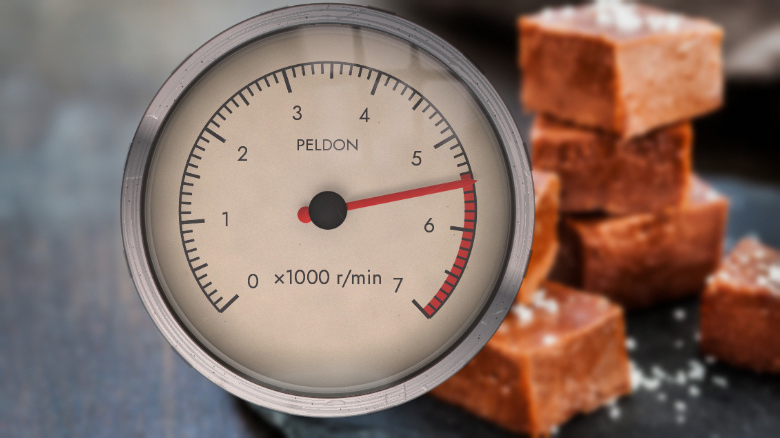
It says 5500; rpm
